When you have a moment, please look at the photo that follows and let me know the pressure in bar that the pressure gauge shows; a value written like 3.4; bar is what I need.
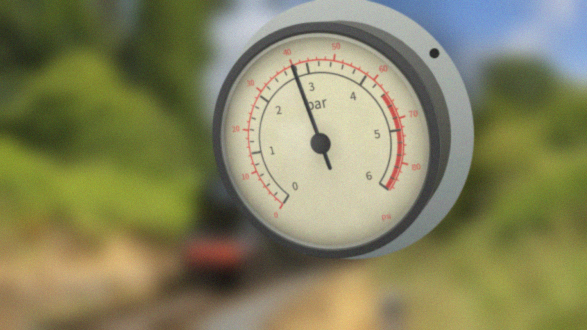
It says 2.8; bar
